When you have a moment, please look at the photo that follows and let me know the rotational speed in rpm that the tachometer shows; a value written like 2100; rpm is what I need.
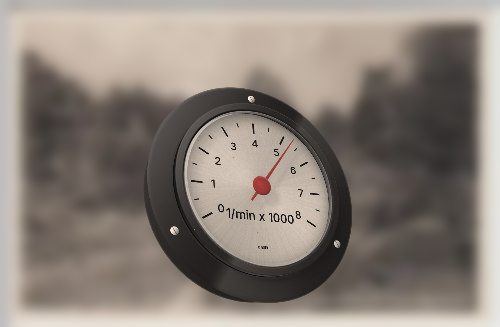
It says 5250; rpm
